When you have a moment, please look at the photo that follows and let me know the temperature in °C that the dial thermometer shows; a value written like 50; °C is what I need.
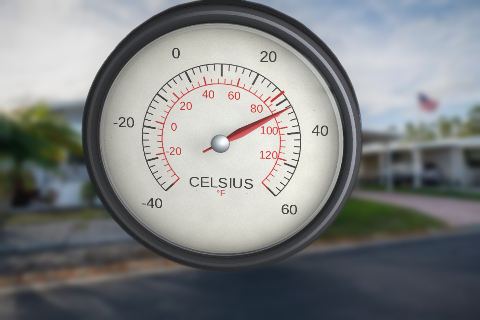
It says 32; °C
